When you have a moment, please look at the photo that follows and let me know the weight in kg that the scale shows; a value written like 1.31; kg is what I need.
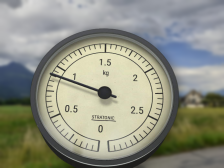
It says 0.9; kg
